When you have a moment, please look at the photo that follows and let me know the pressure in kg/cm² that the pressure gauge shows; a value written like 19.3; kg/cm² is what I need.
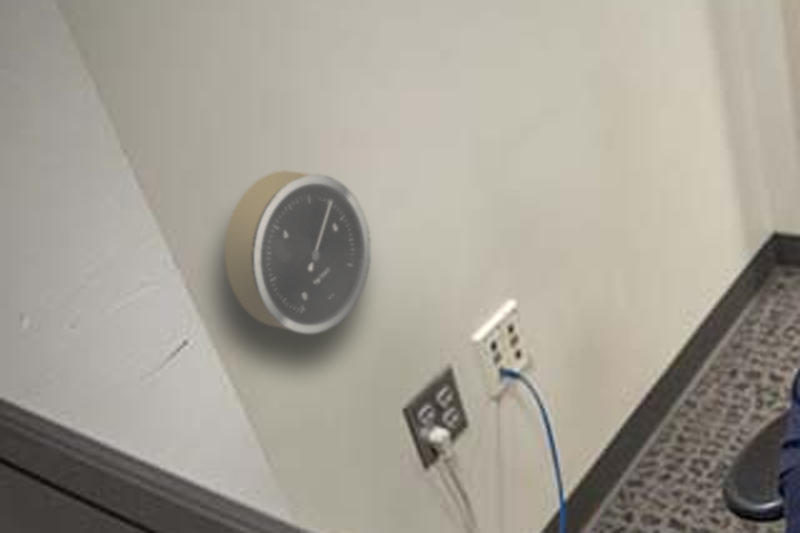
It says 7; kg/cm²
